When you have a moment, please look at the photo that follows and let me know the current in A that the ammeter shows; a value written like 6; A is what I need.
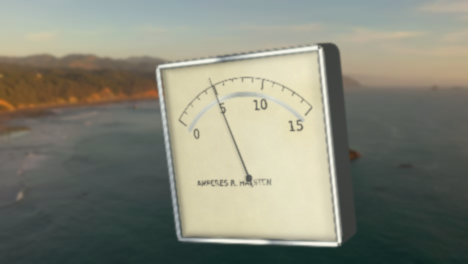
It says 5; A
